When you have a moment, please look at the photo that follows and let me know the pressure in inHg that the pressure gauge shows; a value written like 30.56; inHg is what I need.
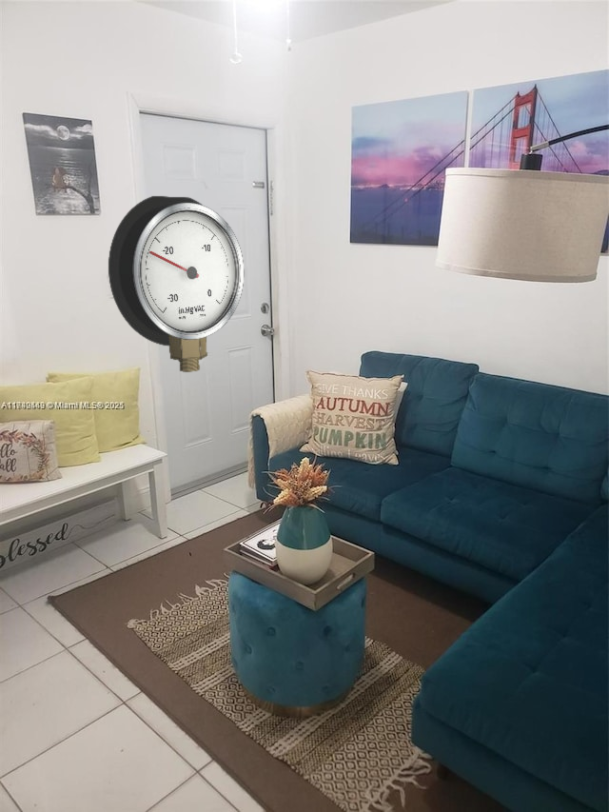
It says -22; inHg
